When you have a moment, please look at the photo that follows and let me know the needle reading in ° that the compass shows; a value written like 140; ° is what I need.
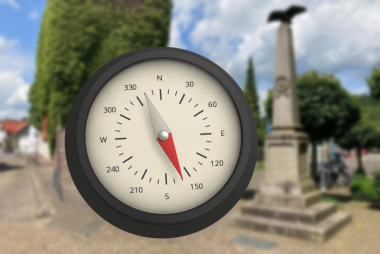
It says 160; °
